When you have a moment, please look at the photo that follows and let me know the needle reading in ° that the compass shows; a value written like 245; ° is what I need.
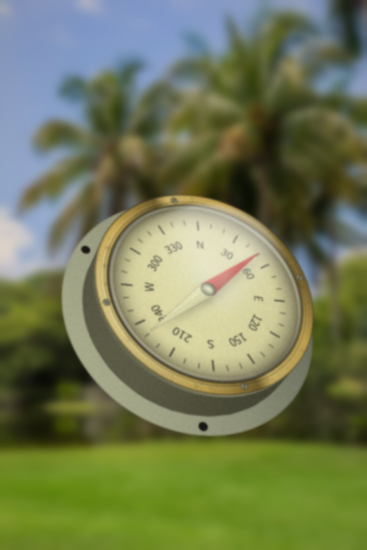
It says 50; °
